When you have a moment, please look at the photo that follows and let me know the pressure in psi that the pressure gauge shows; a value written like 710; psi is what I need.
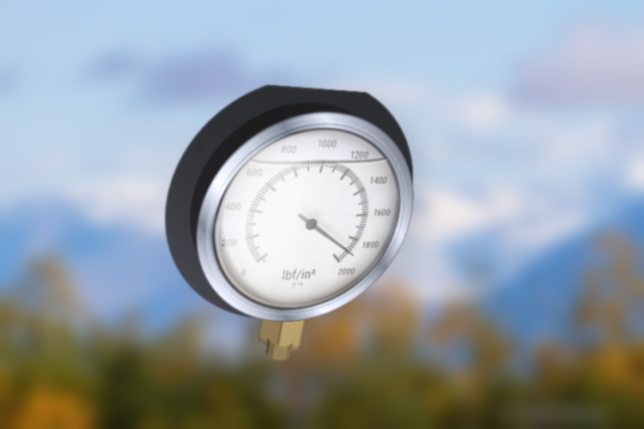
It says 1900; psi
